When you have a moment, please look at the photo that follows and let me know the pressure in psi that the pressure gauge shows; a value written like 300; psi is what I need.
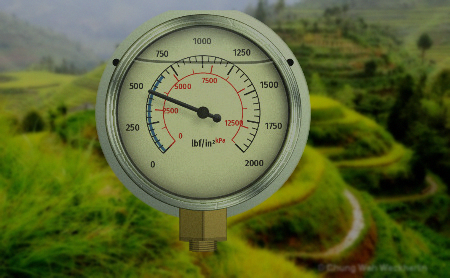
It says 500; psi
